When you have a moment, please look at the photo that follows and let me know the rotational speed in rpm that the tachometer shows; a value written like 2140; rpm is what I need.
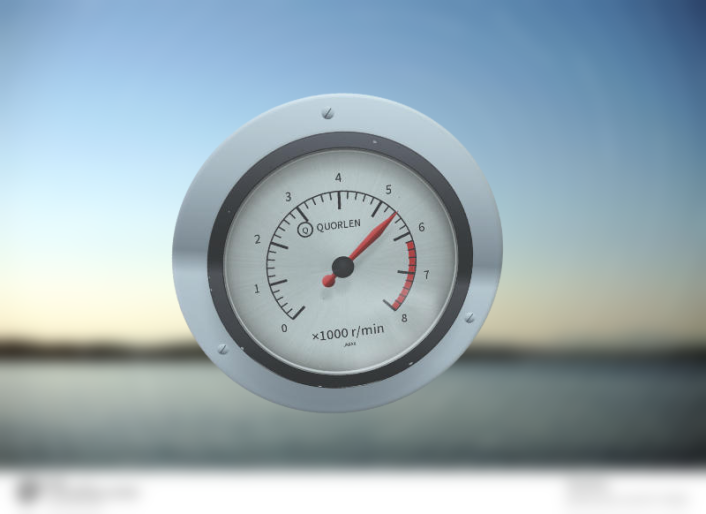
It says 5400; rpm
